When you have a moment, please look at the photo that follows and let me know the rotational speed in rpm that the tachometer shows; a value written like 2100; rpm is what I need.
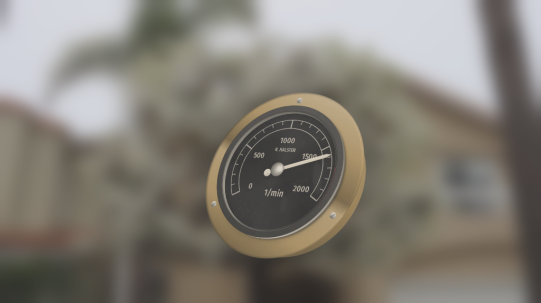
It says 1600; rpm
